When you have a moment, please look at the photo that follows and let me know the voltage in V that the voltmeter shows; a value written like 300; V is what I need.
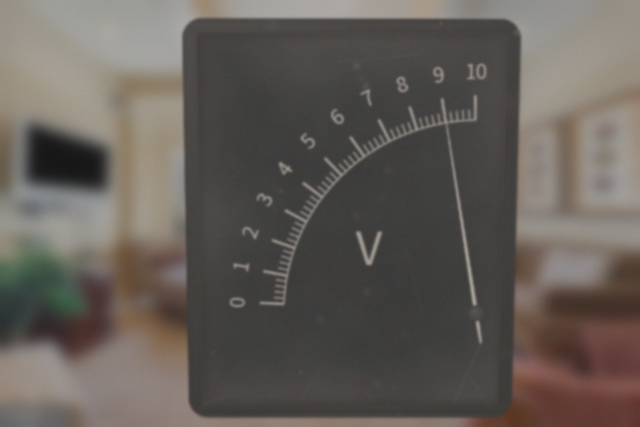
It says 9; V
